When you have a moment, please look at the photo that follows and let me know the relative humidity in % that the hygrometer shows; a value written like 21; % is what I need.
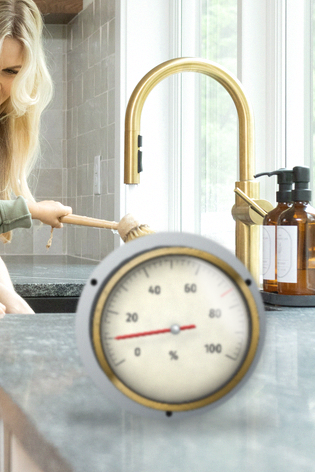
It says 10; %
